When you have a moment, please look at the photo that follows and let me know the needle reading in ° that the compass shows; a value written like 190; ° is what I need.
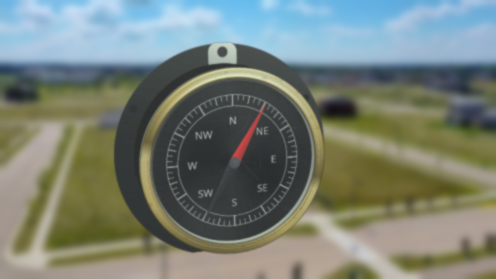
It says 30; °
